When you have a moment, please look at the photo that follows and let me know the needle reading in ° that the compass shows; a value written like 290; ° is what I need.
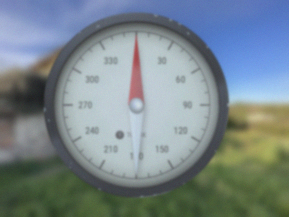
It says 0; °
